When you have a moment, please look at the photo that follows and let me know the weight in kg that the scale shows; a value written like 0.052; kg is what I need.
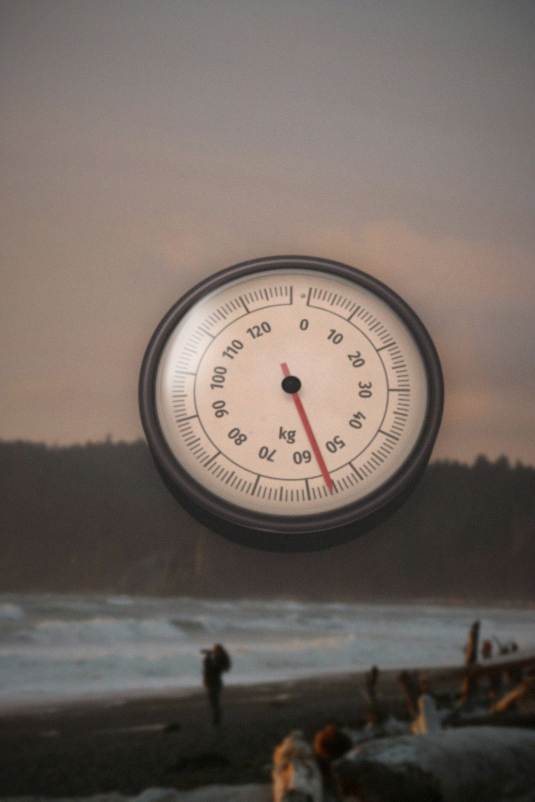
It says 56; kg
